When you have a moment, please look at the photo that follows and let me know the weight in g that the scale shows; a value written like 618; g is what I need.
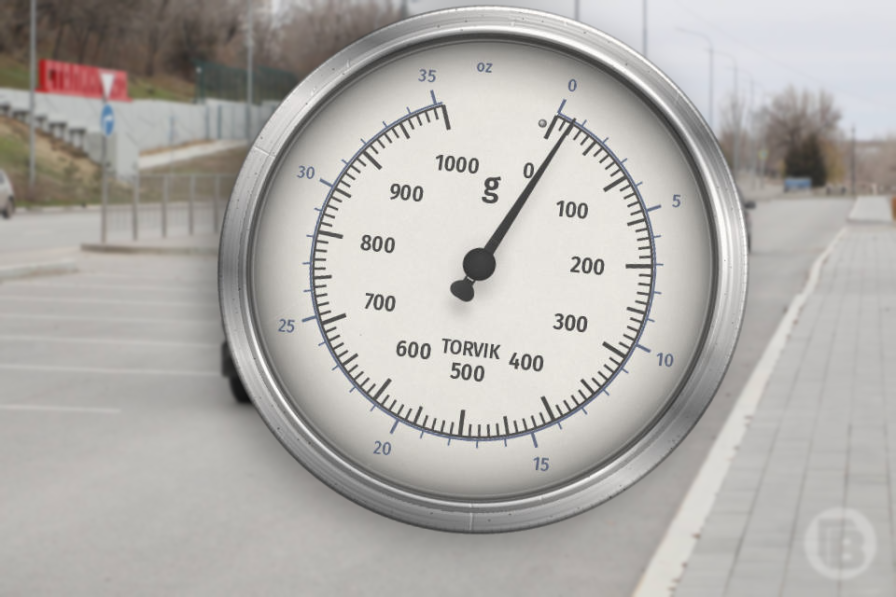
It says 20; g
